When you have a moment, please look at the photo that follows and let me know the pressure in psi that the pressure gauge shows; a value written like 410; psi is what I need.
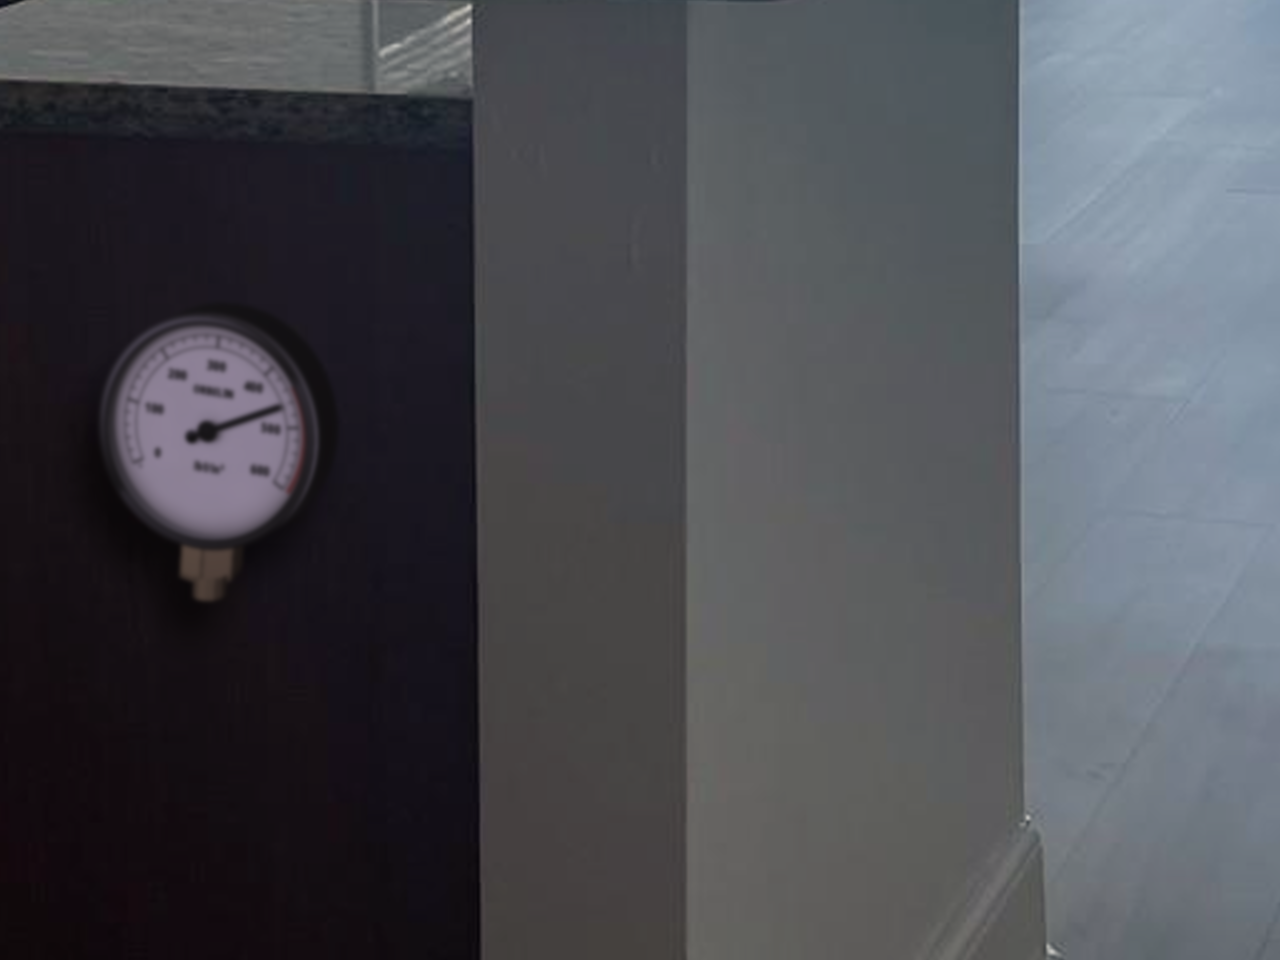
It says 460; psi
